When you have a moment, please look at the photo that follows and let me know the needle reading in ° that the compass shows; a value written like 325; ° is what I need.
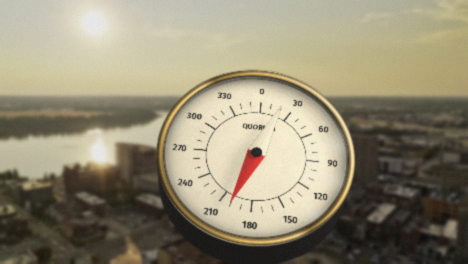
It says 200; °
